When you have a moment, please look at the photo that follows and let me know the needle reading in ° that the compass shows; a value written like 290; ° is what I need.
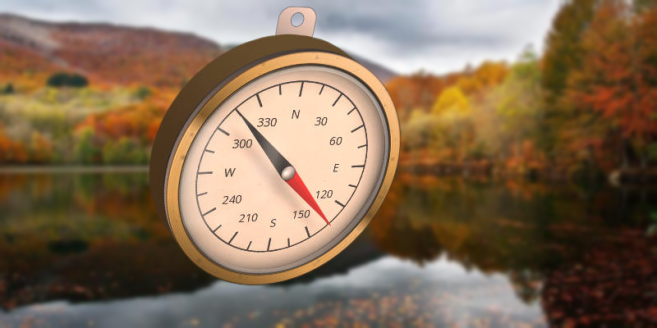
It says 135; °
